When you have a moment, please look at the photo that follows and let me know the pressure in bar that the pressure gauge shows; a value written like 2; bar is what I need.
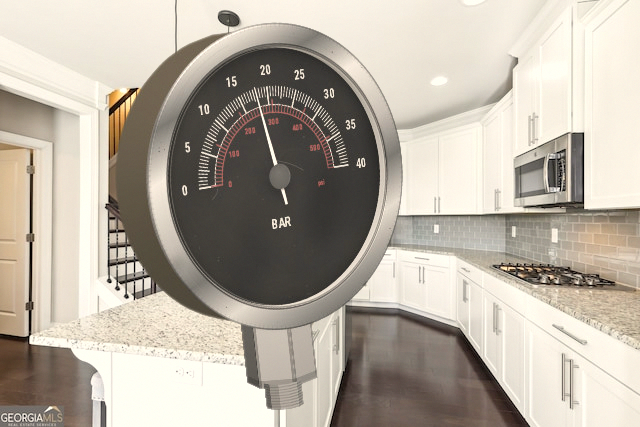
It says 17.5; bar
